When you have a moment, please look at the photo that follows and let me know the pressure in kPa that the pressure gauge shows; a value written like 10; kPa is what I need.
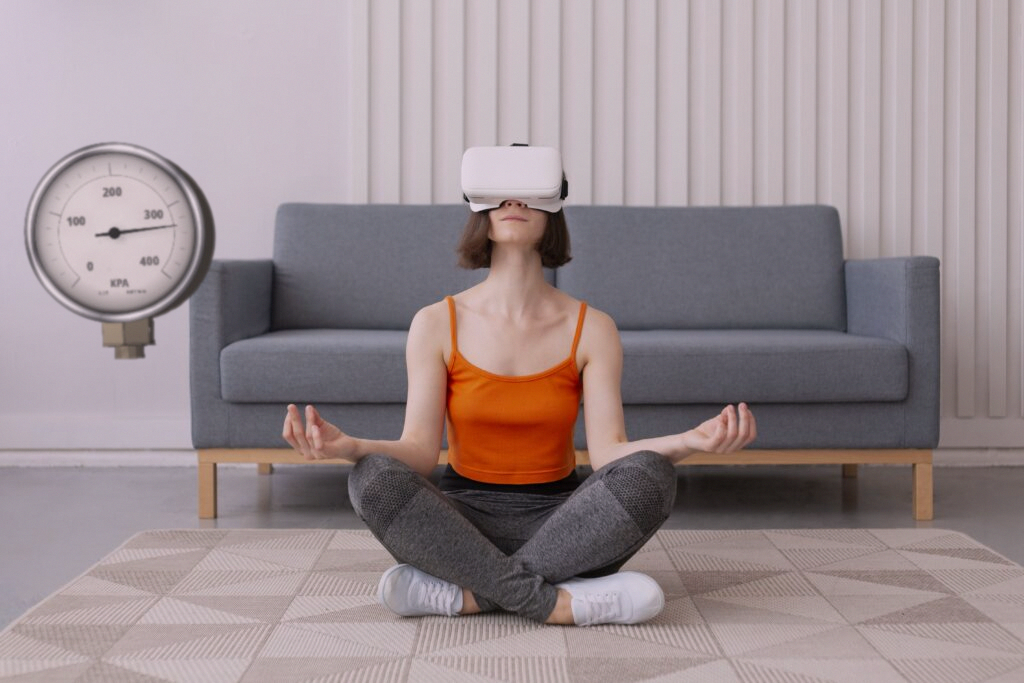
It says 330; kPa
